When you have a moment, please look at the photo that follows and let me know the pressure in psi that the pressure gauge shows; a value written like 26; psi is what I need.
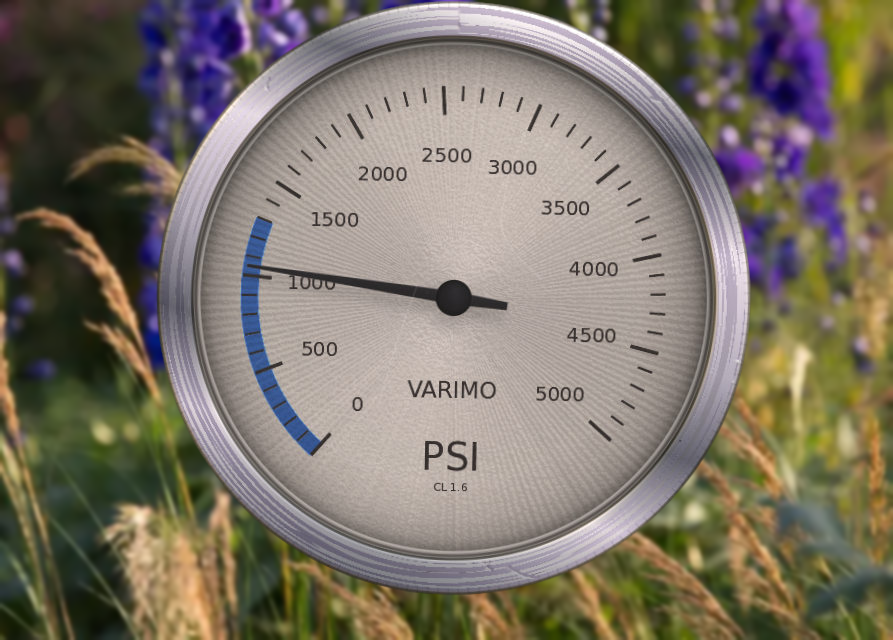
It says 1050; psi
